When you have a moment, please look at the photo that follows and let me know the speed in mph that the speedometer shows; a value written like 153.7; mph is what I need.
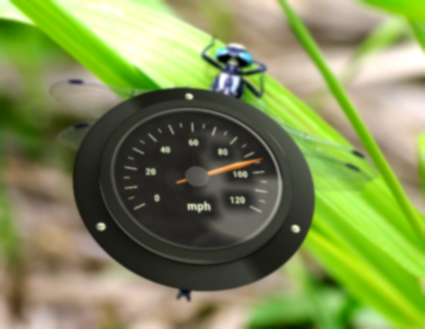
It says 95; mph
